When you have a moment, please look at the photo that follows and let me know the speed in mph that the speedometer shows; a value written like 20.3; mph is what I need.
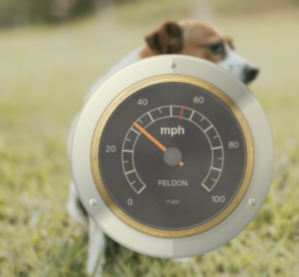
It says 32.5; mph
